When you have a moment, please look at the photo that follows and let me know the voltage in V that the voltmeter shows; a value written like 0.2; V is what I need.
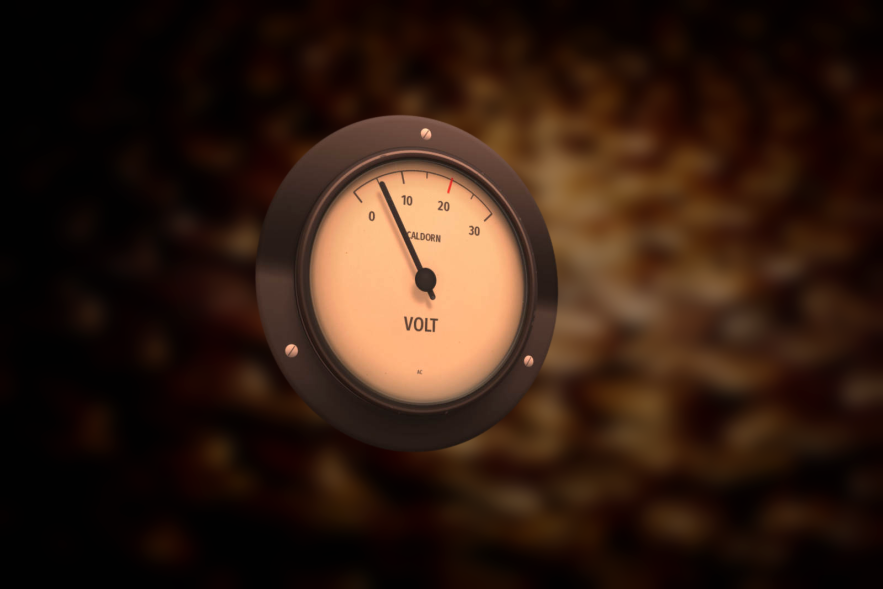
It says 5; V
